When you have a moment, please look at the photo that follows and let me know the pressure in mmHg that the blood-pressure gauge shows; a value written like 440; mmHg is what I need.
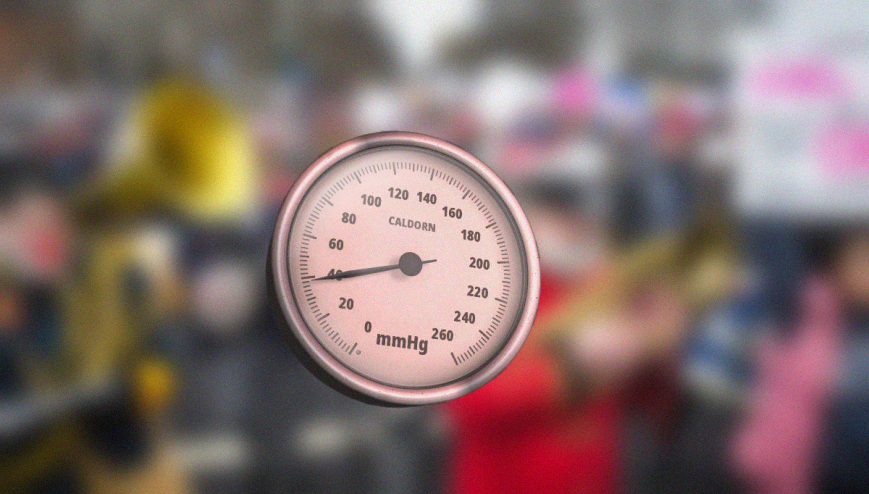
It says 38; mmHg
